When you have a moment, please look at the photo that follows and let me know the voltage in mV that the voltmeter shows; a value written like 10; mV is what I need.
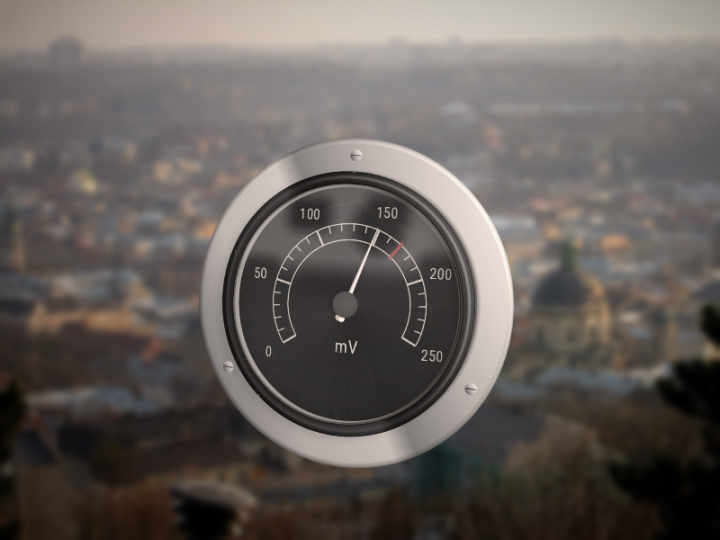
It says 150; mV
